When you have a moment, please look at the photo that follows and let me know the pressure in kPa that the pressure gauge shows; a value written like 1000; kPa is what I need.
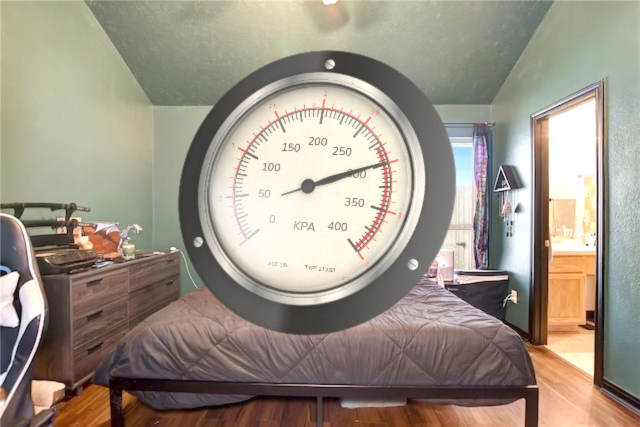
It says 300; kPa
